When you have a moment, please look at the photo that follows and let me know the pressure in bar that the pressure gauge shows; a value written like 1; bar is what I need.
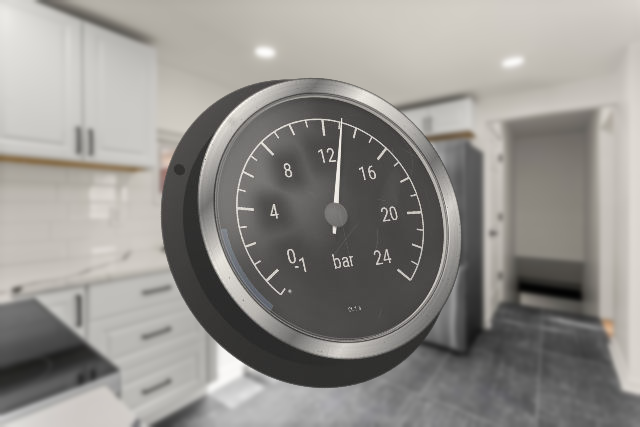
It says 13; bar
